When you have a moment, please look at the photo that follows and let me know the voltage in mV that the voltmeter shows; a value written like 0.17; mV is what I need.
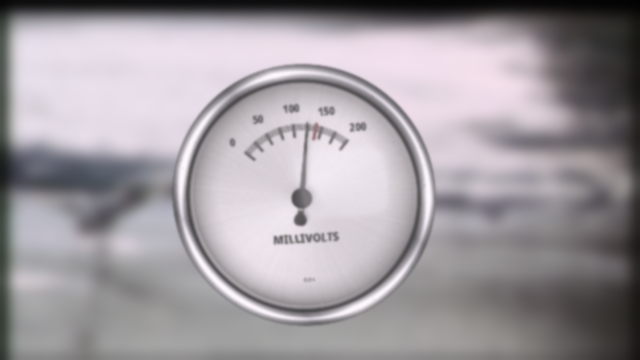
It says 125; mV
